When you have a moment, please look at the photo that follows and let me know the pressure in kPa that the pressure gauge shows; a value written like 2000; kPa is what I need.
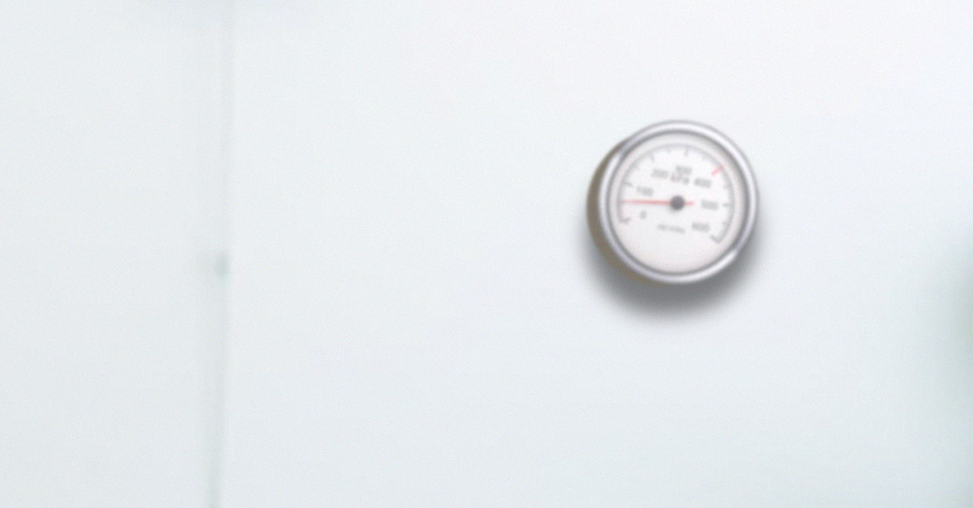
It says 50; kPa
